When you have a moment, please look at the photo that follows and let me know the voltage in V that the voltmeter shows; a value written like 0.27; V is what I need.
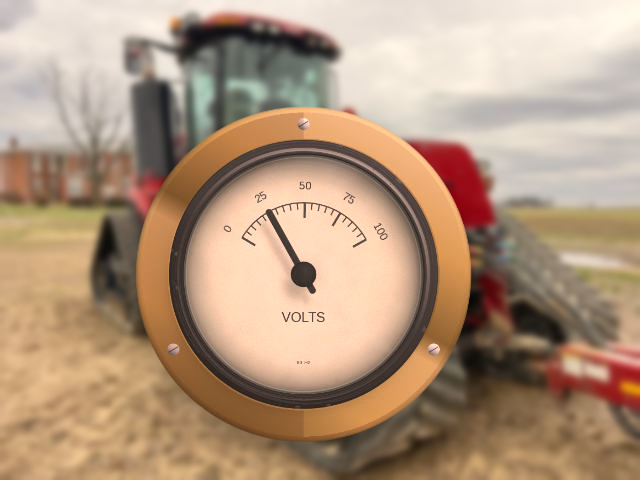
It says 25; V
